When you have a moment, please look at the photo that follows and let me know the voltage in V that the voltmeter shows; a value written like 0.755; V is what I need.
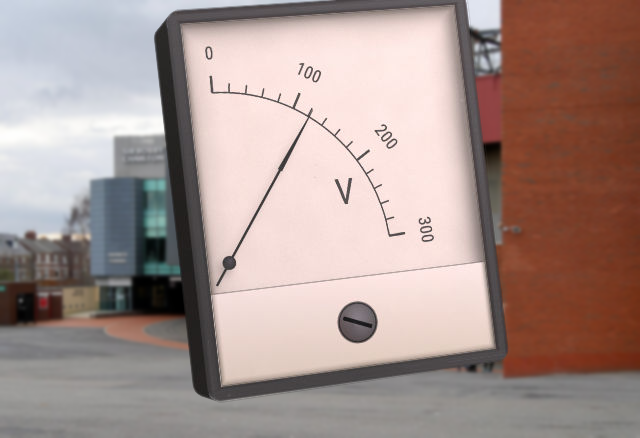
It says 120; V
